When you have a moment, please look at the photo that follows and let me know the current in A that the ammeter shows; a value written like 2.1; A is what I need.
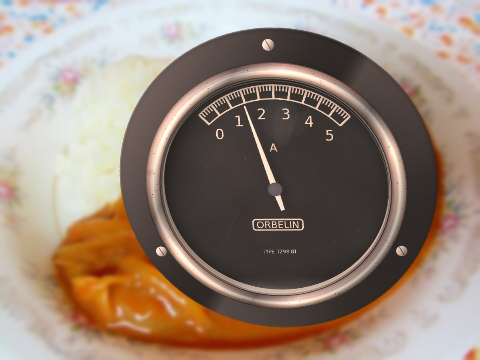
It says 1.5; A
